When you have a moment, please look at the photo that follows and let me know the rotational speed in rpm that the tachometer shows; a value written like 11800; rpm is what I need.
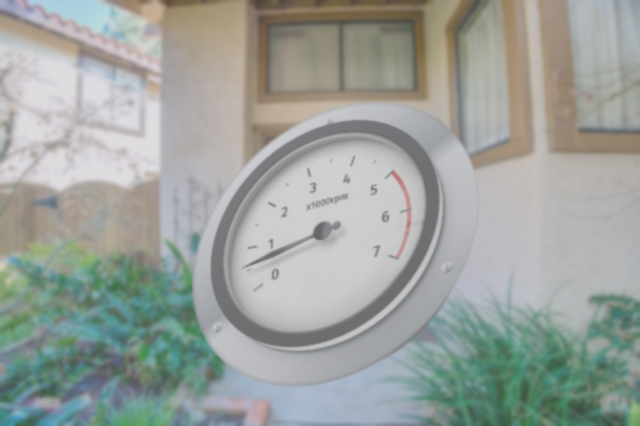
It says 500; rpm
